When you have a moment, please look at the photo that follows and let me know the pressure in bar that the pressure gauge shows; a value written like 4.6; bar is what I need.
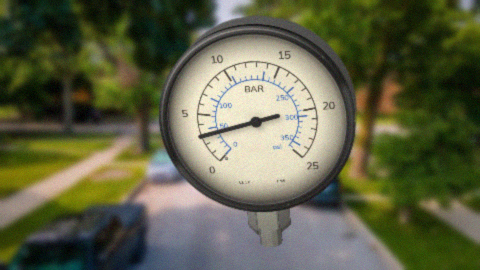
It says 3; bar
